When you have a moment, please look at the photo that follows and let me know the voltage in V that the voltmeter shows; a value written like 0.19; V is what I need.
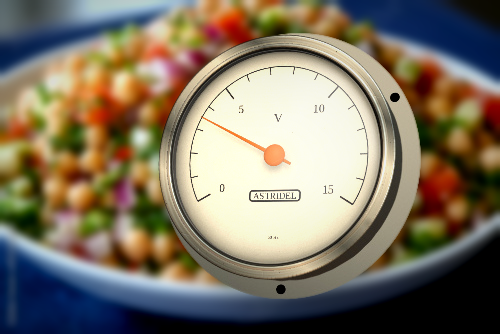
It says 3.5; V
